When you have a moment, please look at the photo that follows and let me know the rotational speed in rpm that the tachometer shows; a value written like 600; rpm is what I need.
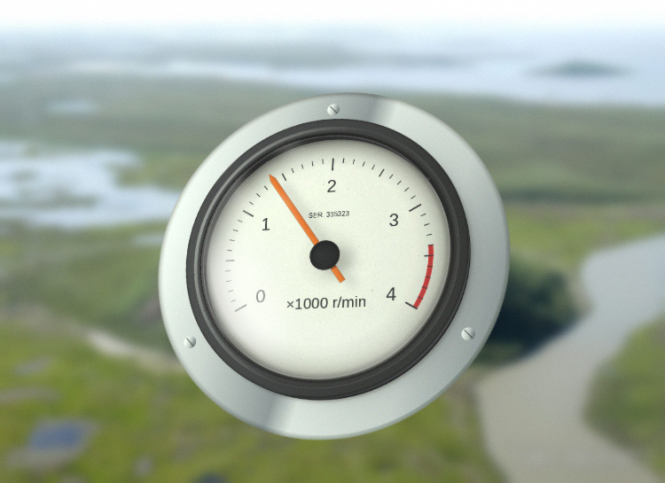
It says 1400; rpm
